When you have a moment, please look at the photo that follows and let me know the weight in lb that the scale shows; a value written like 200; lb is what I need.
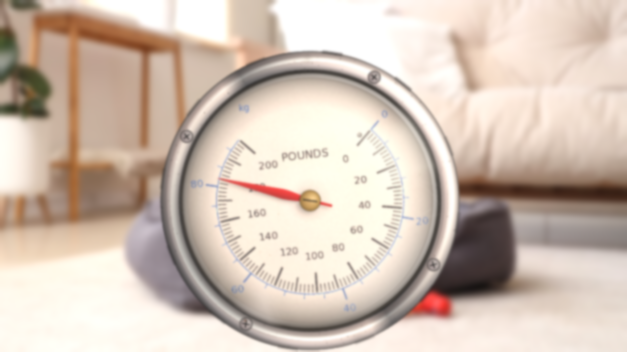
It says 180; lb
